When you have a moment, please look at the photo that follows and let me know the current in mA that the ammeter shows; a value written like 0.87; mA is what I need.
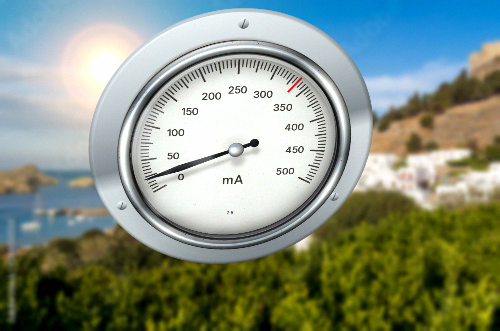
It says 25; mA
